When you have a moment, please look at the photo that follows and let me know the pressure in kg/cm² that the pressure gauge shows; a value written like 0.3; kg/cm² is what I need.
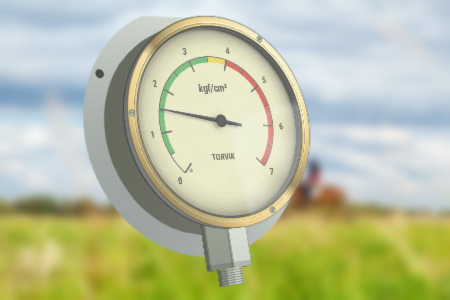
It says 1.5; kg/cm²
